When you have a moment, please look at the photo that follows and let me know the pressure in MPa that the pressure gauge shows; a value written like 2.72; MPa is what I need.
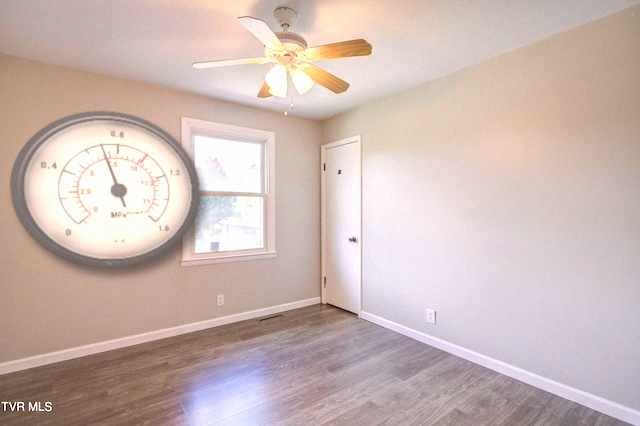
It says 0.7; MPa
